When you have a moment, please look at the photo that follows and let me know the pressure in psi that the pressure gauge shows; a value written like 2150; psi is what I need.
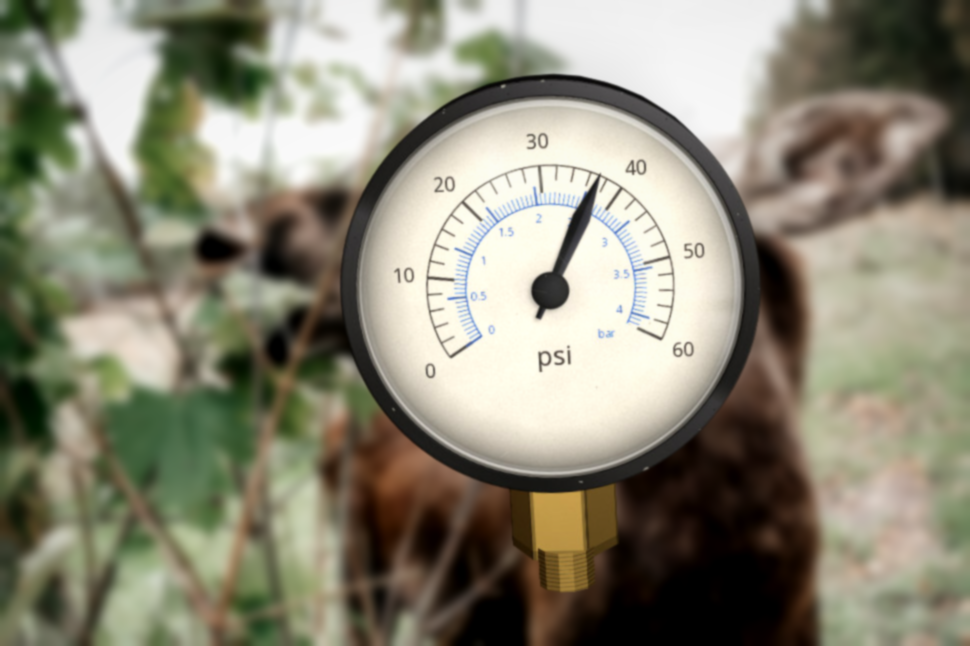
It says 37; psi
